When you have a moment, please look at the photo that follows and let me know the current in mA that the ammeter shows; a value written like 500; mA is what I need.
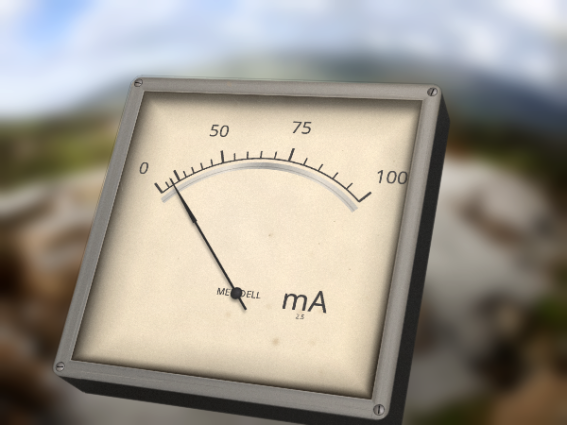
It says 20; mA
